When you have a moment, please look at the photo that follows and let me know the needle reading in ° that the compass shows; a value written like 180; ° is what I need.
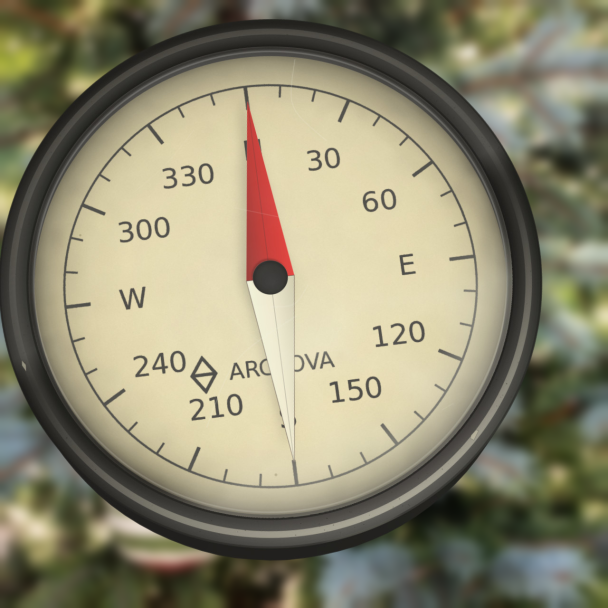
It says 0; °
